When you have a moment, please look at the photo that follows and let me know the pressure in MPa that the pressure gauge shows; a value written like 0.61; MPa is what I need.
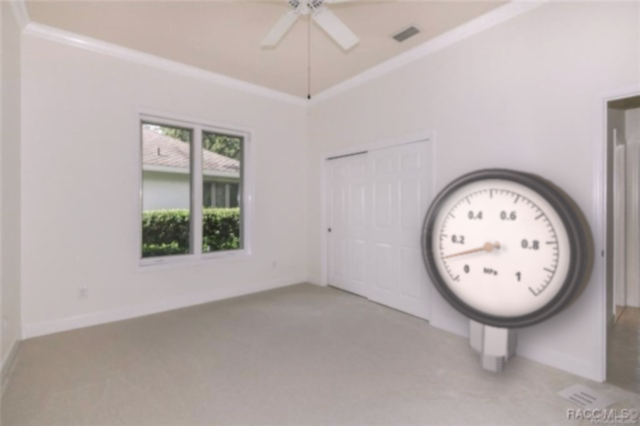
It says 0.1; MPa
